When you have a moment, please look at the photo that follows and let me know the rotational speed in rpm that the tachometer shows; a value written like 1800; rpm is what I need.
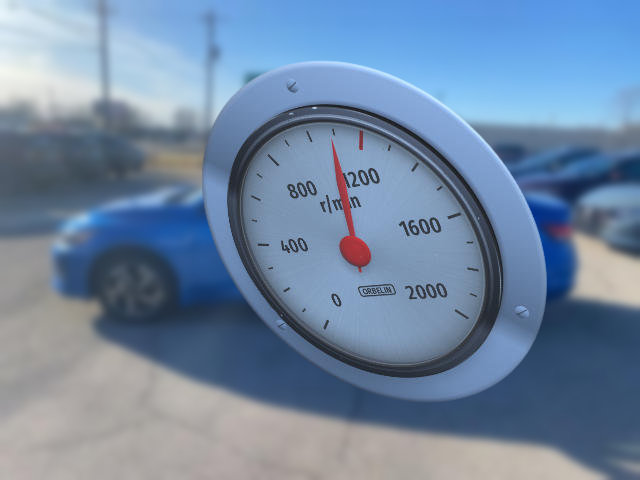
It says 1100; rpm
